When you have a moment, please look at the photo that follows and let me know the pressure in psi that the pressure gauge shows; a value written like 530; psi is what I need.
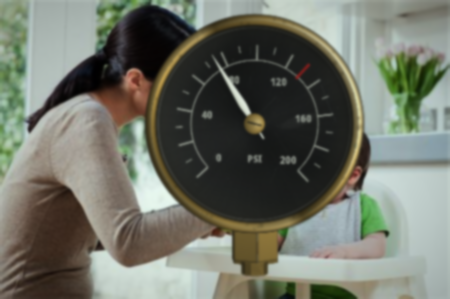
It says 75; psi
